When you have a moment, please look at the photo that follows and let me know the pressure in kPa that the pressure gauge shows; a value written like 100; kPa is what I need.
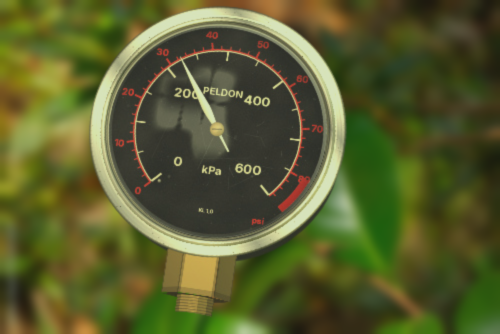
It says 225; kPa
